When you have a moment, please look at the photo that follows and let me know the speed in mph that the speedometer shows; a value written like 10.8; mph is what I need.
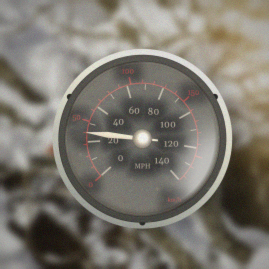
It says 25; mph
